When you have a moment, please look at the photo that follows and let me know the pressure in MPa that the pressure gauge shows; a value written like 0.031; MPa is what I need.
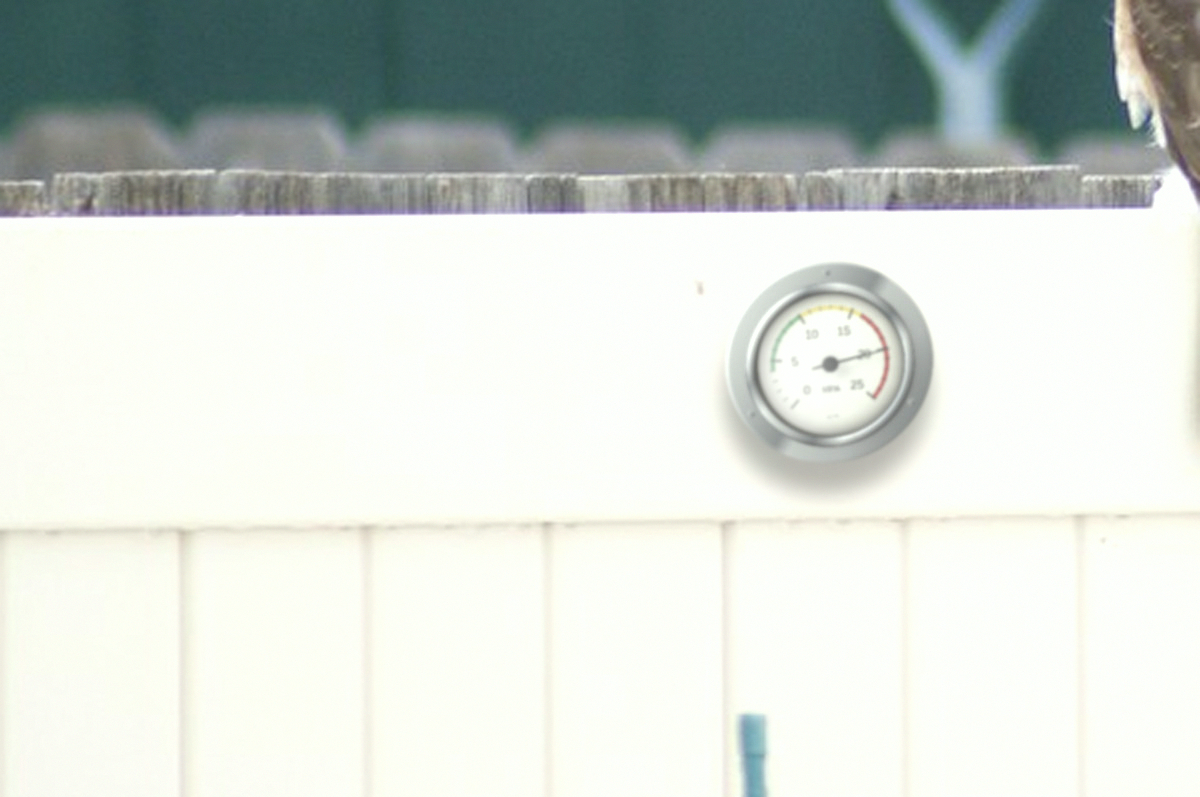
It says 20; MPa
